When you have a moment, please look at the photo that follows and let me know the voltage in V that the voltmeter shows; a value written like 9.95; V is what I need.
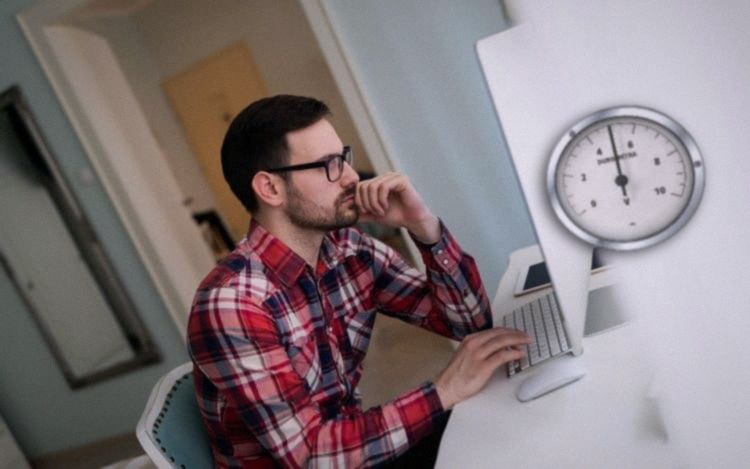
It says 5; V
